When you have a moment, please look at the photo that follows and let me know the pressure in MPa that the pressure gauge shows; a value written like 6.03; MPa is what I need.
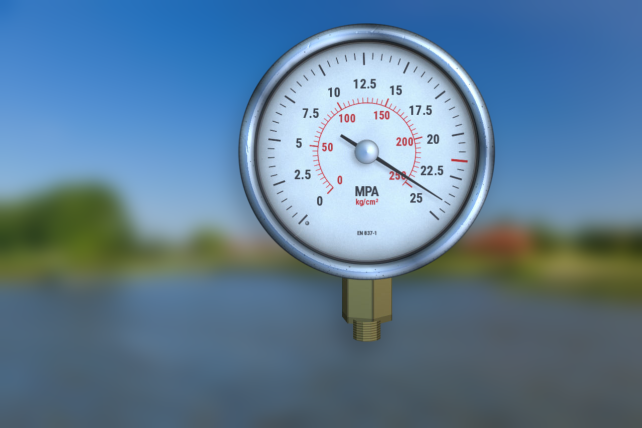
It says 24; MPa
